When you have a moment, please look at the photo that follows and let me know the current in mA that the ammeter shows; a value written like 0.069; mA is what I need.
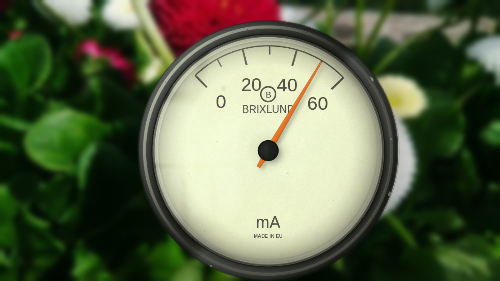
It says 50; mA
